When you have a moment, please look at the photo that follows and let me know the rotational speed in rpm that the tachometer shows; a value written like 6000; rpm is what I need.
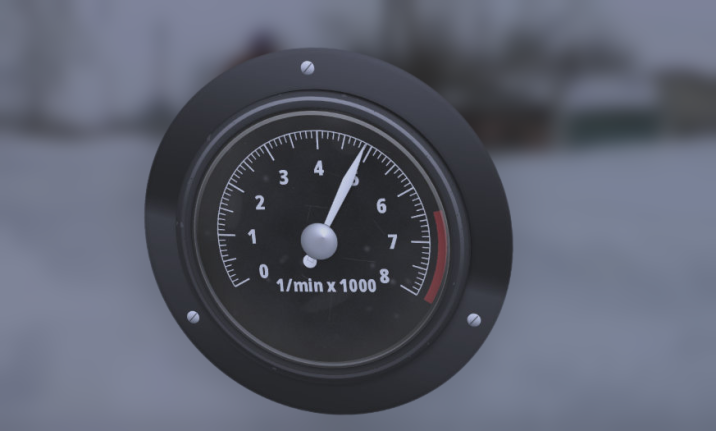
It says 4900; rpm
